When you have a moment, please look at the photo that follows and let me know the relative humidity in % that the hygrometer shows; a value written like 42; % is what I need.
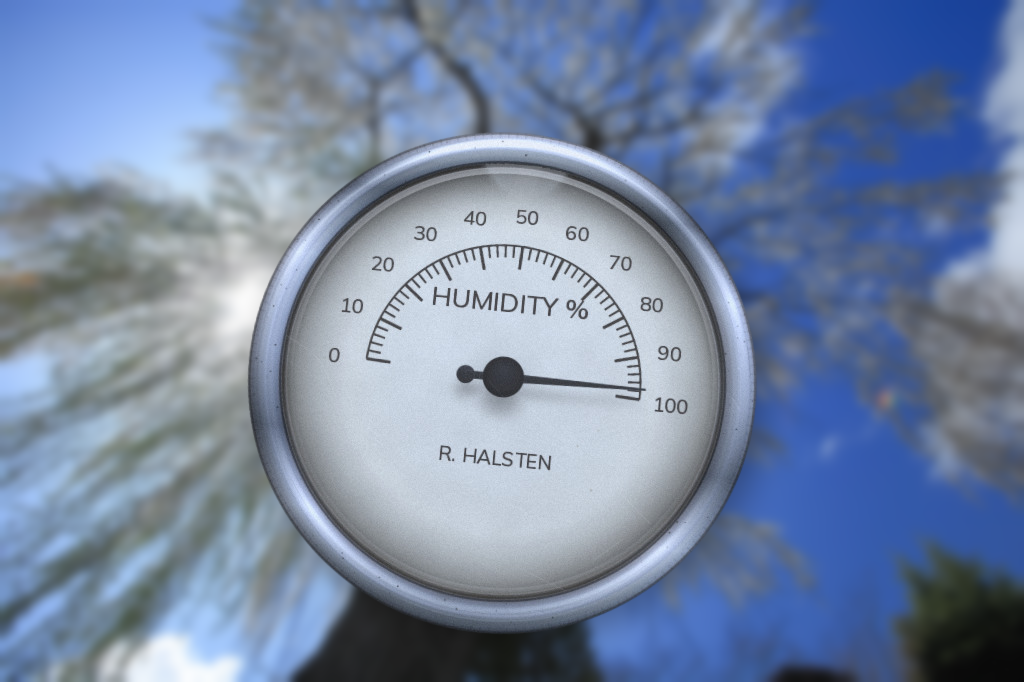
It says 98; %
